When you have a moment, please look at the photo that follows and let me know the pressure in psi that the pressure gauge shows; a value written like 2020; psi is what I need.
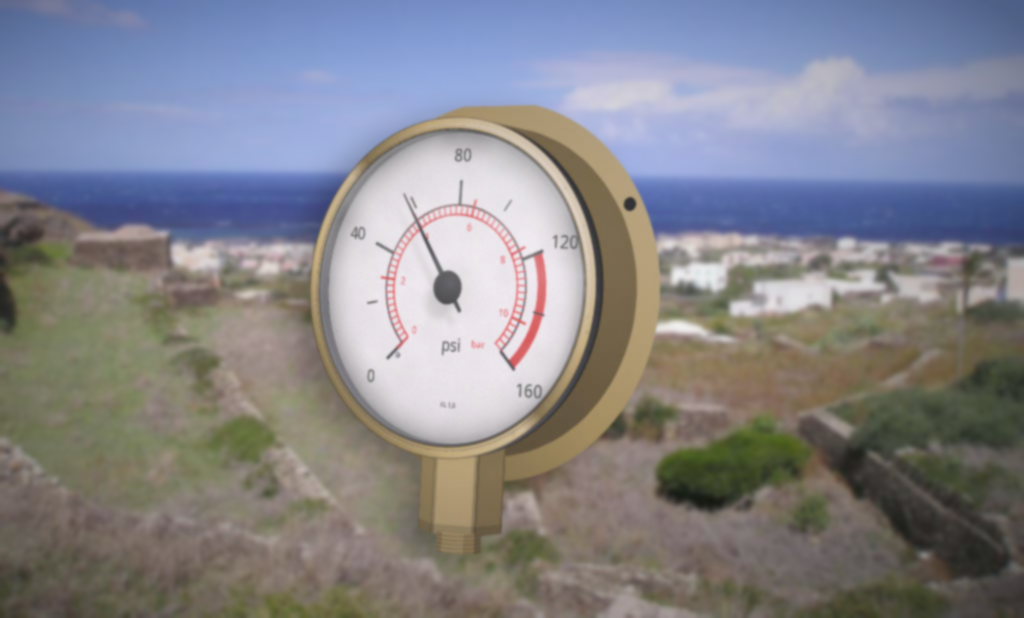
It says 60; psi
